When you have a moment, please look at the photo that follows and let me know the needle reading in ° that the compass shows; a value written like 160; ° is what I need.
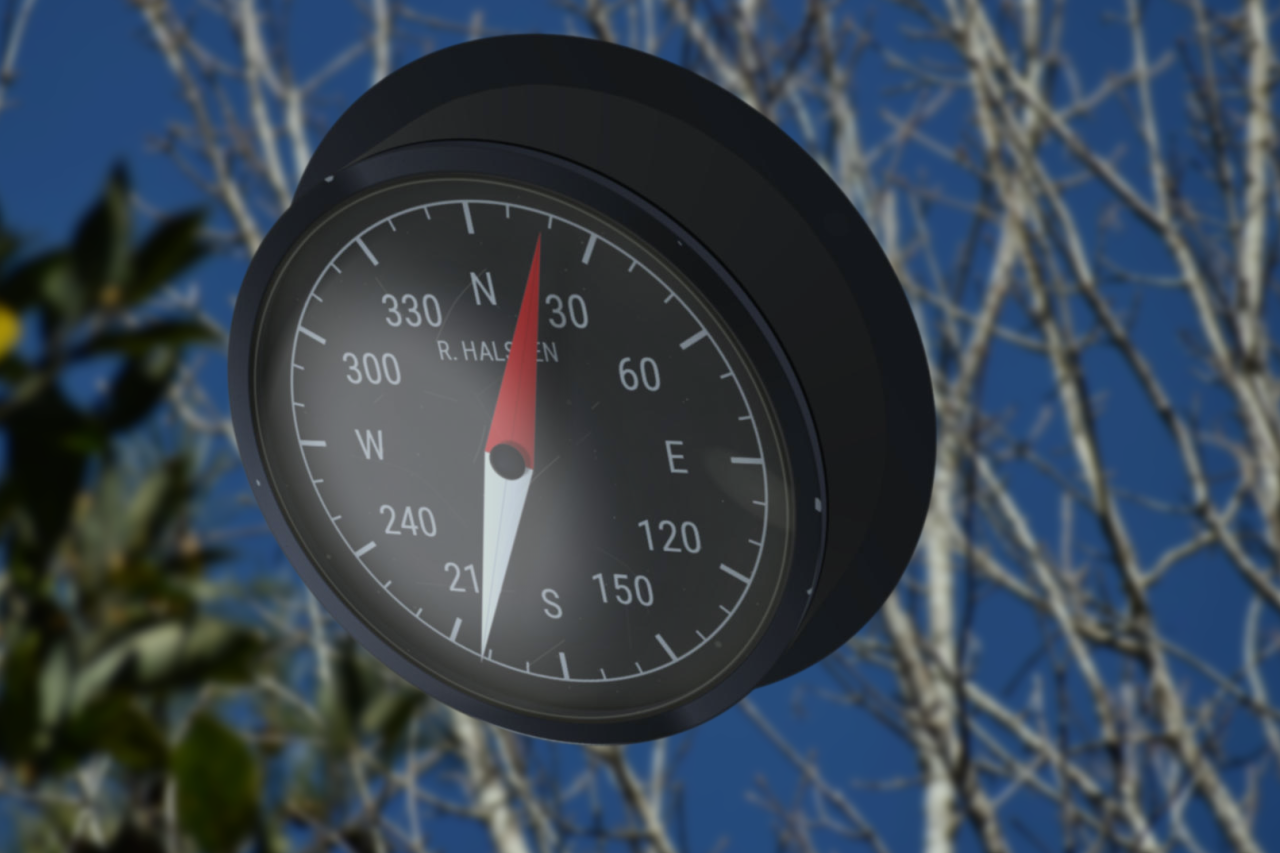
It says 20; °
